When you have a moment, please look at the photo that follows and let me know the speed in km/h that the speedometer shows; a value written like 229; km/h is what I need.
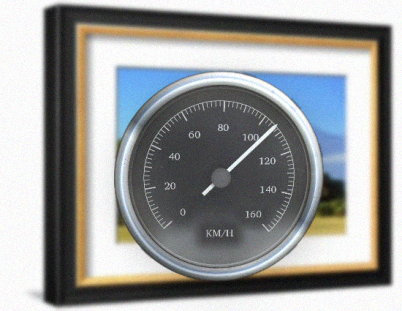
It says 106; km/h
